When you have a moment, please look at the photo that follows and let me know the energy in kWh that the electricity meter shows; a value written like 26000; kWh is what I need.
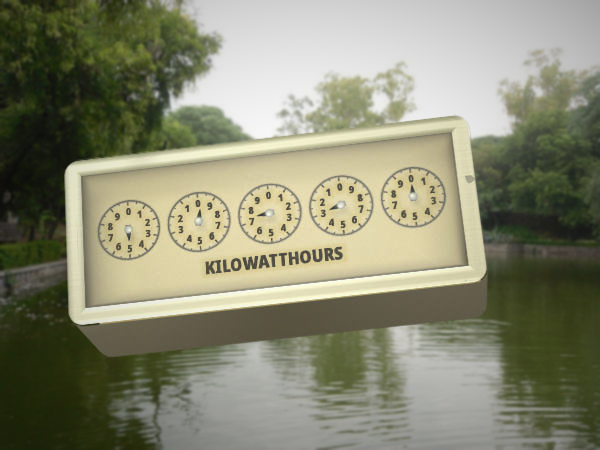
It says 49730; kWh
